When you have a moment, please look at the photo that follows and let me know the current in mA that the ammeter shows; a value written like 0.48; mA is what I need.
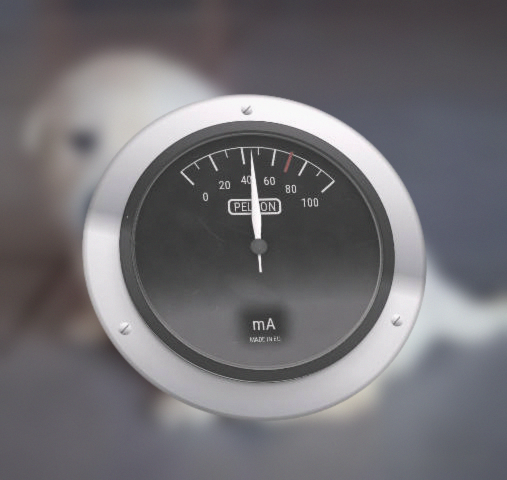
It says 45; mA
